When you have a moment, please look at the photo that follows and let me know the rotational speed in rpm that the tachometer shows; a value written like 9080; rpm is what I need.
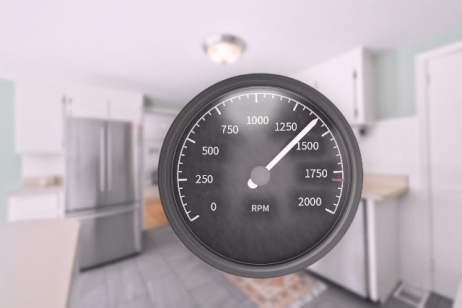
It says 1400; rpm
